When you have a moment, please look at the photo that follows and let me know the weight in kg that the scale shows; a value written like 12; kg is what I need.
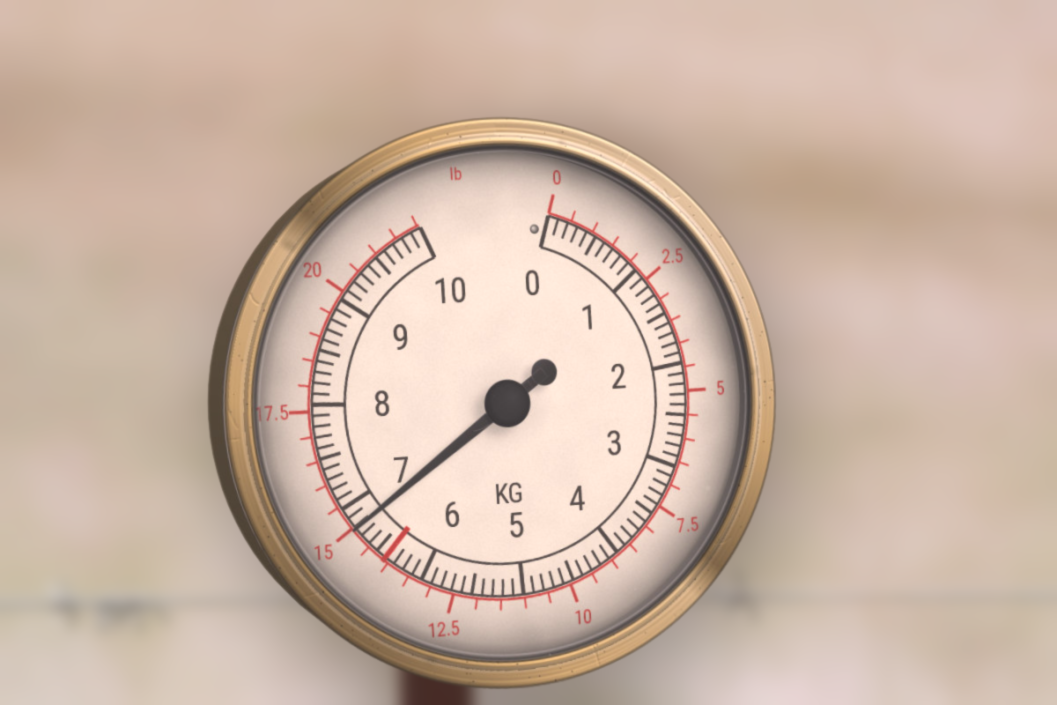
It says 6.8; kg
